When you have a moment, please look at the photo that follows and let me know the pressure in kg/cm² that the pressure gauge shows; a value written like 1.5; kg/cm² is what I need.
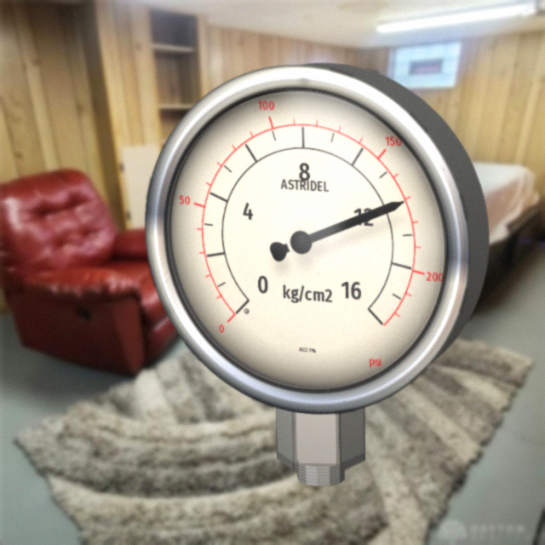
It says 12; kg/cm²
